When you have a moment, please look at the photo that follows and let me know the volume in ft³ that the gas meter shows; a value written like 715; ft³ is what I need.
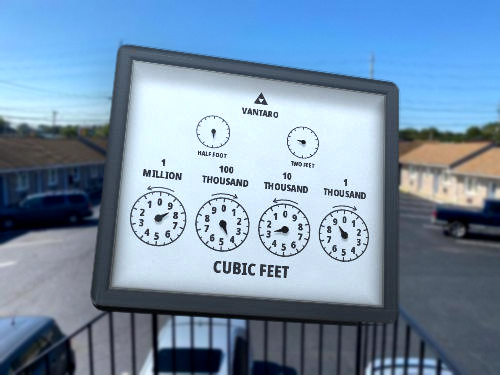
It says 842900; ft³
